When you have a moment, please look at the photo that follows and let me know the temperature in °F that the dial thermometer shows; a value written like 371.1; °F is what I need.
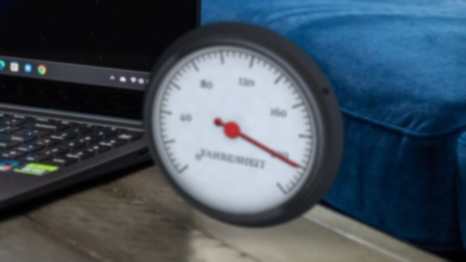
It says 200; °F
